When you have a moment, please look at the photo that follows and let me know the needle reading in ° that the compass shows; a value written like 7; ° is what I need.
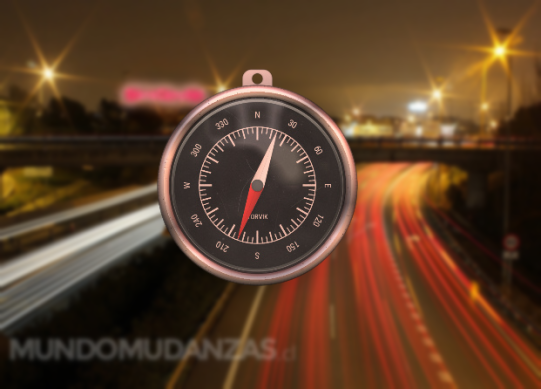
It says 200; °
